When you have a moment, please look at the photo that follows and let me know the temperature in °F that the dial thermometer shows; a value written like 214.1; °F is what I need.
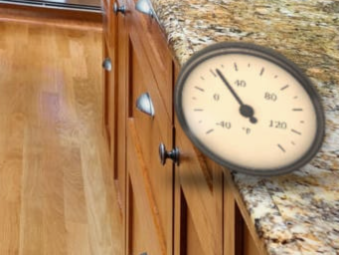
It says 25; °F
